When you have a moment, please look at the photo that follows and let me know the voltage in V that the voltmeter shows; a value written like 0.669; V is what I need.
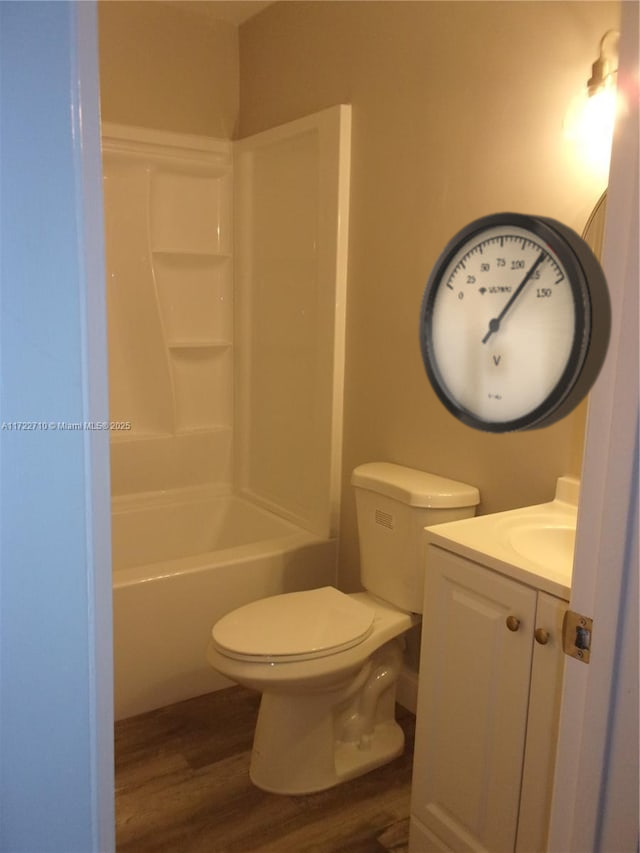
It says 125; V
